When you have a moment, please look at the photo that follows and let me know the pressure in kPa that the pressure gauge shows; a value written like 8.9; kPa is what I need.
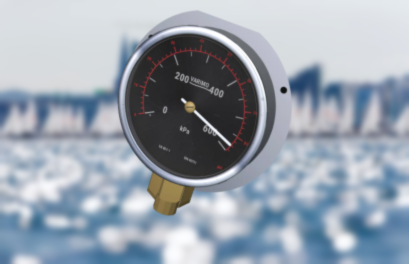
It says 575; kPa
